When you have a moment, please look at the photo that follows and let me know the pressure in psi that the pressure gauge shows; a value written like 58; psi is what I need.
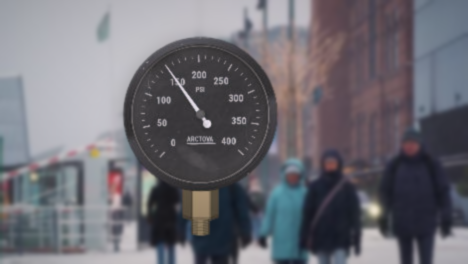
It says 150; psi
